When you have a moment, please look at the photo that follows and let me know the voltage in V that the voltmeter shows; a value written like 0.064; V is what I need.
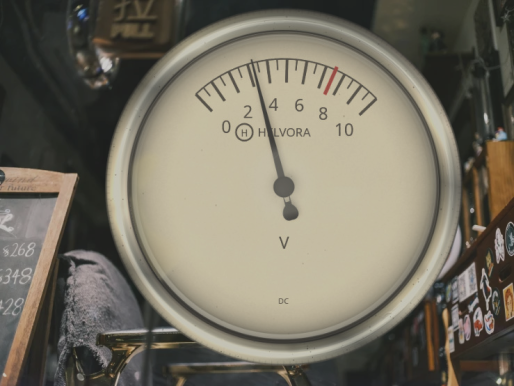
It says 3.25; V
